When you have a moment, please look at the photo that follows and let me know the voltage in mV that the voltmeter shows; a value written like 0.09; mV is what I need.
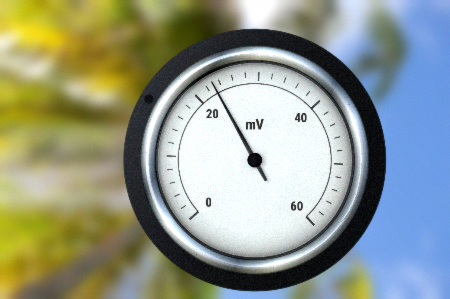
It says 23; mV
